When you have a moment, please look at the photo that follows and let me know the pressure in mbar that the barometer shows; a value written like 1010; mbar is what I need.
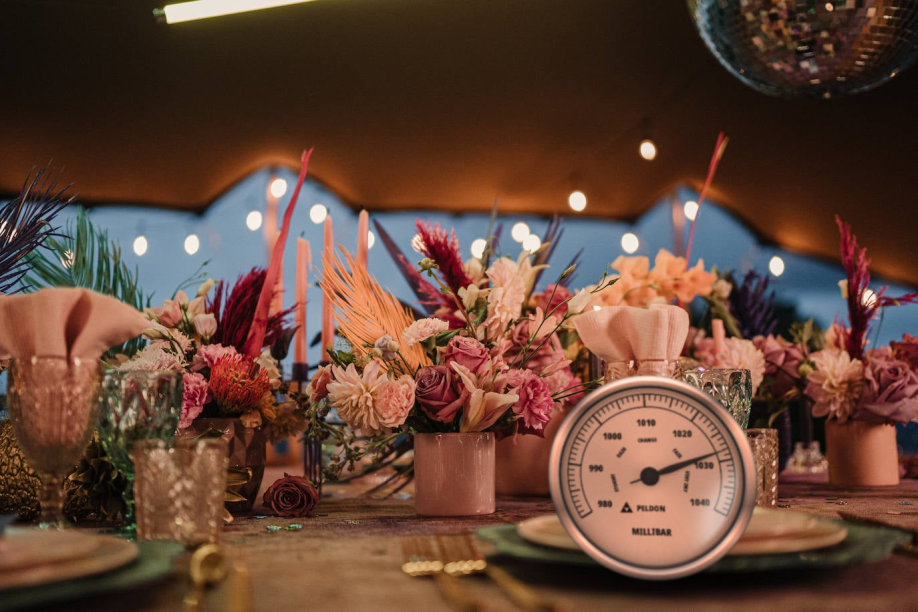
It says 1028; mbar
